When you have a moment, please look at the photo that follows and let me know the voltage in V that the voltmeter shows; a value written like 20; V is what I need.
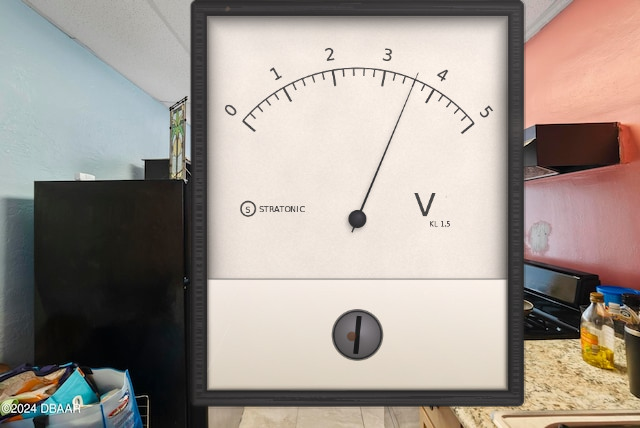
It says 3.6; V
